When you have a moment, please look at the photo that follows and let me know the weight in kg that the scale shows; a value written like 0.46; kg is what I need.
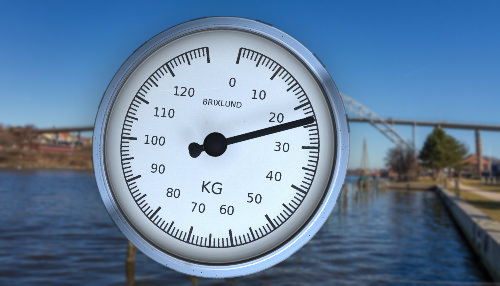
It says 24; kg
